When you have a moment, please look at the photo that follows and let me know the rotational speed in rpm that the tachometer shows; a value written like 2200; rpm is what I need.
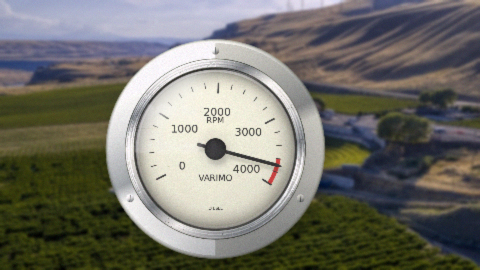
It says 3700; rpm
